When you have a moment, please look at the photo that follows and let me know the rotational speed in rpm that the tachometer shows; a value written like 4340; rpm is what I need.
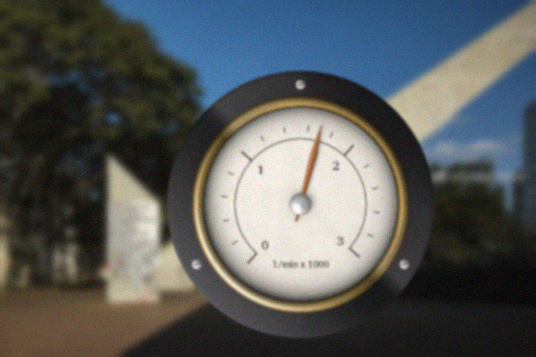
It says 1700; rpm
